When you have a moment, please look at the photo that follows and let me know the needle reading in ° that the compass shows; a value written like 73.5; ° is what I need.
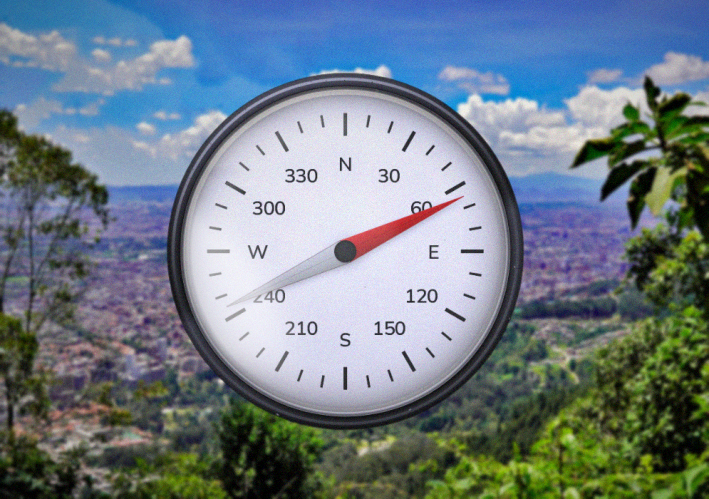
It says 65; °
